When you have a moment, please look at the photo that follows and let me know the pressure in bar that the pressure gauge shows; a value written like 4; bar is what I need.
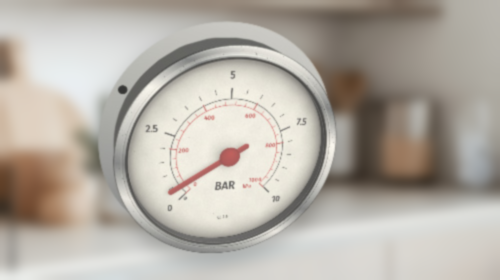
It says 0.5; bar
